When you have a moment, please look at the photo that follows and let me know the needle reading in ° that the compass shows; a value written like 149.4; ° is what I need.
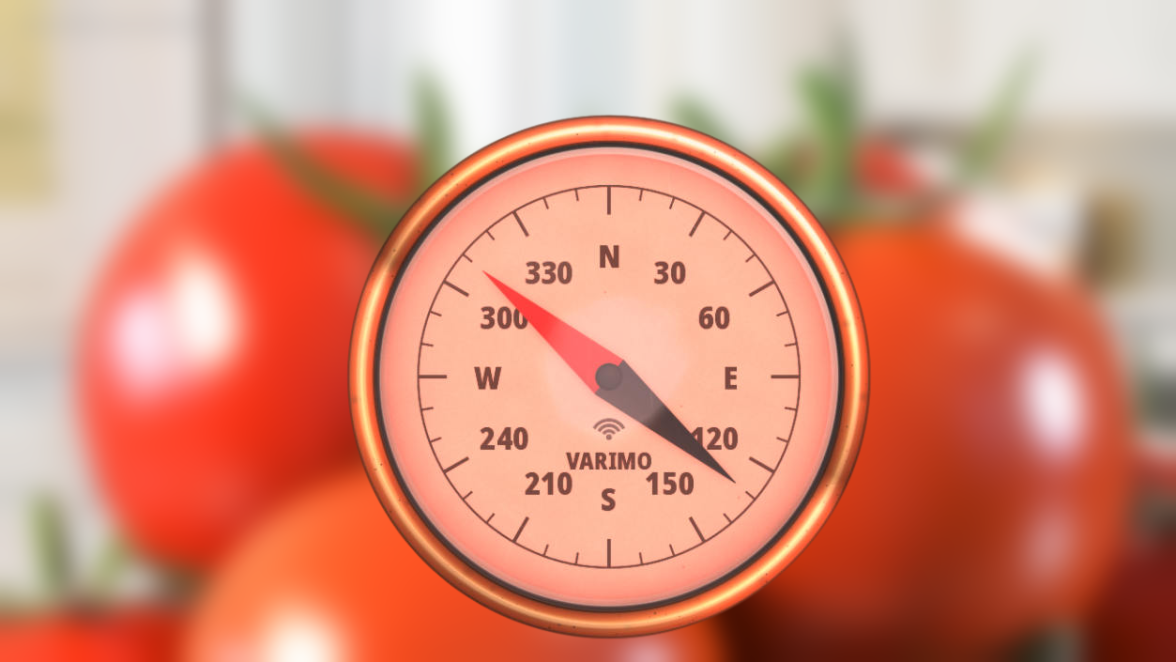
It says 310; °
